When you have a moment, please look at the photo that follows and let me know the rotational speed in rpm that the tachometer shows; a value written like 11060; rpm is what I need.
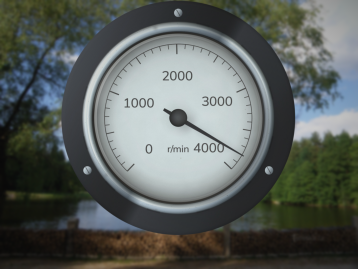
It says 3800; rpm
